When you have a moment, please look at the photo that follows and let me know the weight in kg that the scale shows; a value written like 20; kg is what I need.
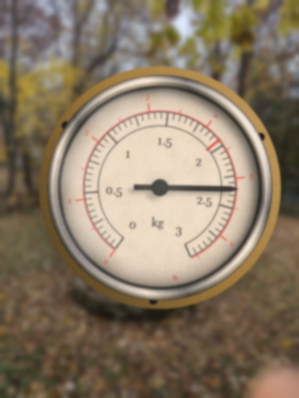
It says 2.35; kg
